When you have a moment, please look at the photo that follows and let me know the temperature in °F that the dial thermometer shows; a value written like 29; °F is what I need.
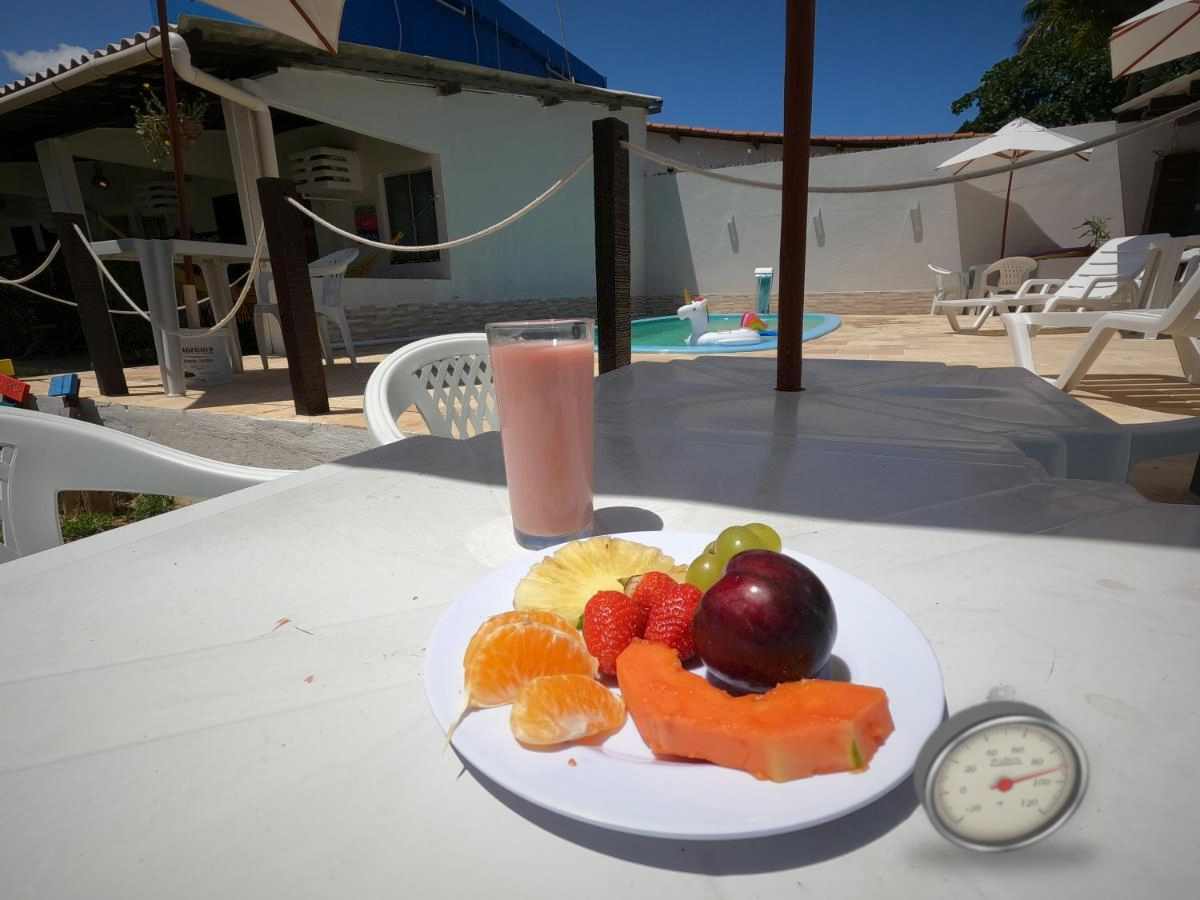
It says 90; °F
